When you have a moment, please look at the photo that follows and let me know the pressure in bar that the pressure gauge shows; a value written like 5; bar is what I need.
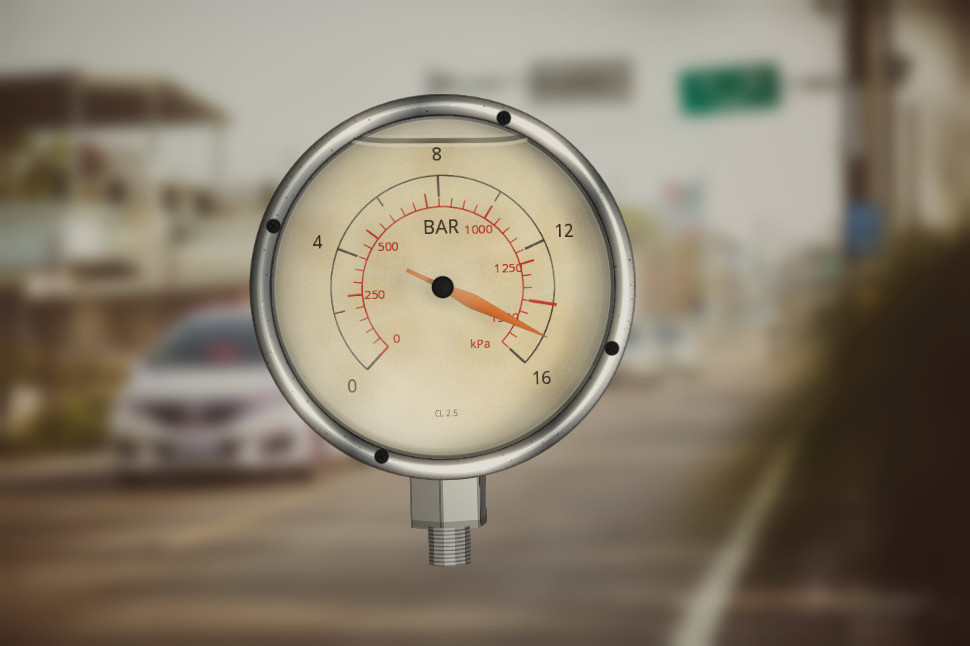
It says 15; bar
